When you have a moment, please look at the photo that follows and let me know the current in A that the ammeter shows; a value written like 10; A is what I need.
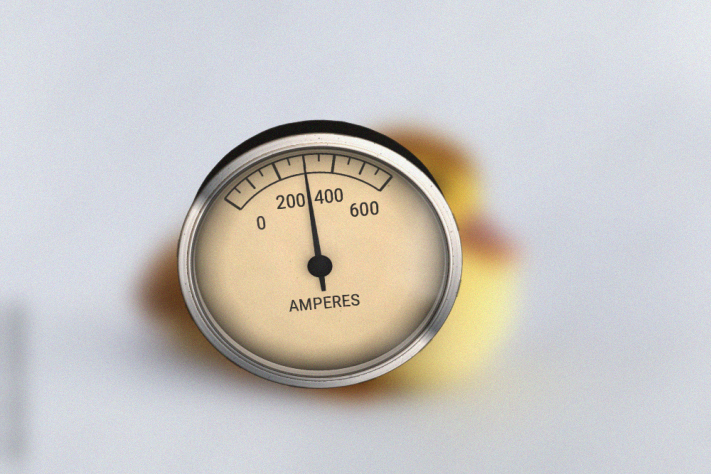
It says 300; A
